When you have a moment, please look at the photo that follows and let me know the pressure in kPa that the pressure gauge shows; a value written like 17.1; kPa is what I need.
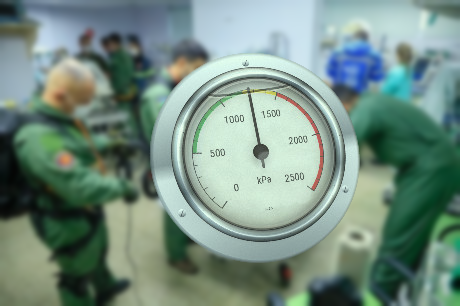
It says 1250; kPa
